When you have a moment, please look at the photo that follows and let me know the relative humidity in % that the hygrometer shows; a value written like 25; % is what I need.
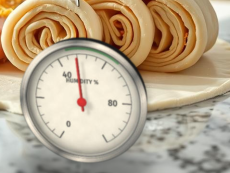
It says 48; %
